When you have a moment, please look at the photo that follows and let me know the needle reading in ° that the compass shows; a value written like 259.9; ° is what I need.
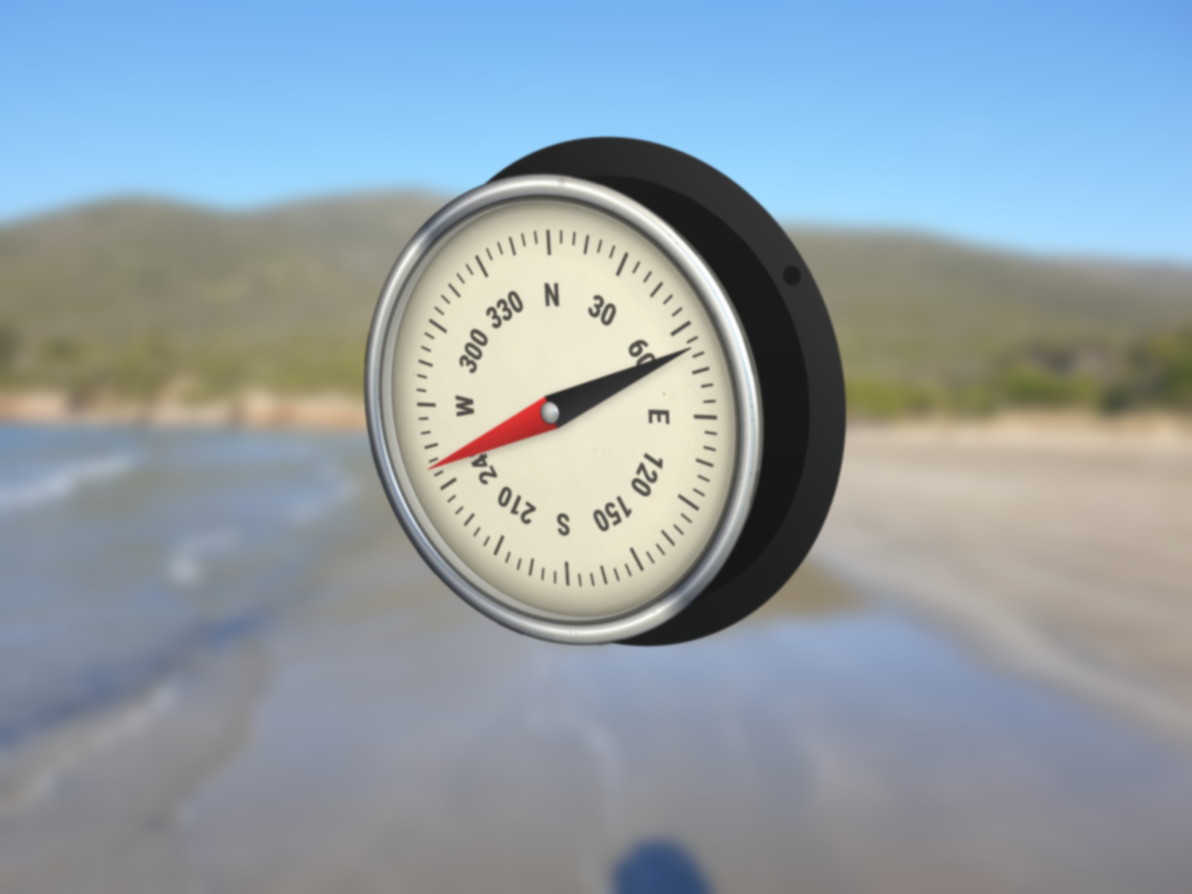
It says 247.5; °
